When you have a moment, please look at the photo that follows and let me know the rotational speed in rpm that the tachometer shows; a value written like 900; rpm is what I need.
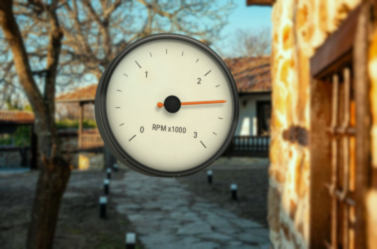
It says 2400; rpm
